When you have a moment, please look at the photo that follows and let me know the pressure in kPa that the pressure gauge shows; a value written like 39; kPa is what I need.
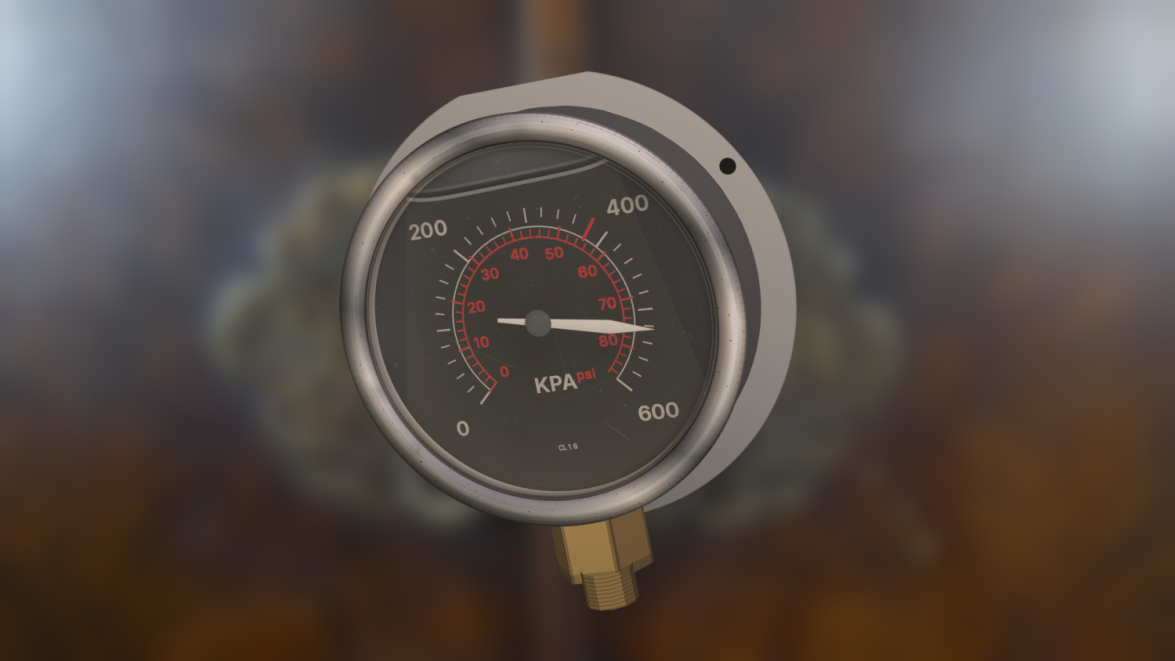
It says 520; kPa
